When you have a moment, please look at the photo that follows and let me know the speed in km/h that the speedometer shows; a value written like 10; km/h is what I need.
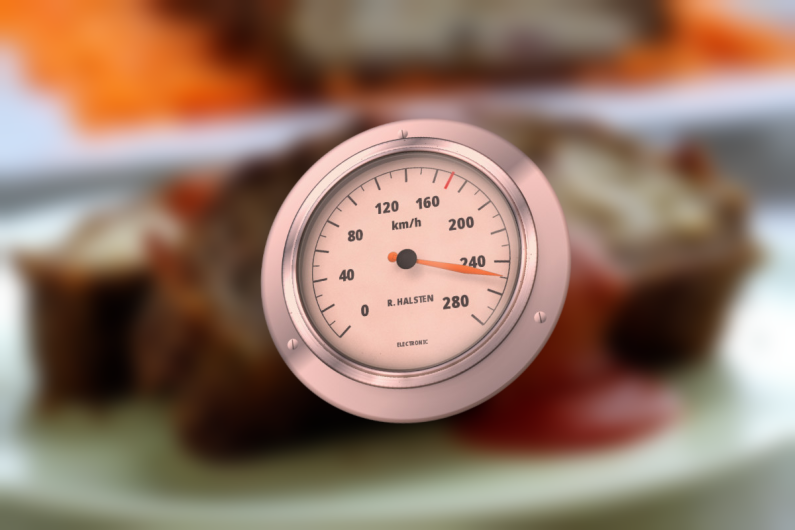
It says 250; km/h
